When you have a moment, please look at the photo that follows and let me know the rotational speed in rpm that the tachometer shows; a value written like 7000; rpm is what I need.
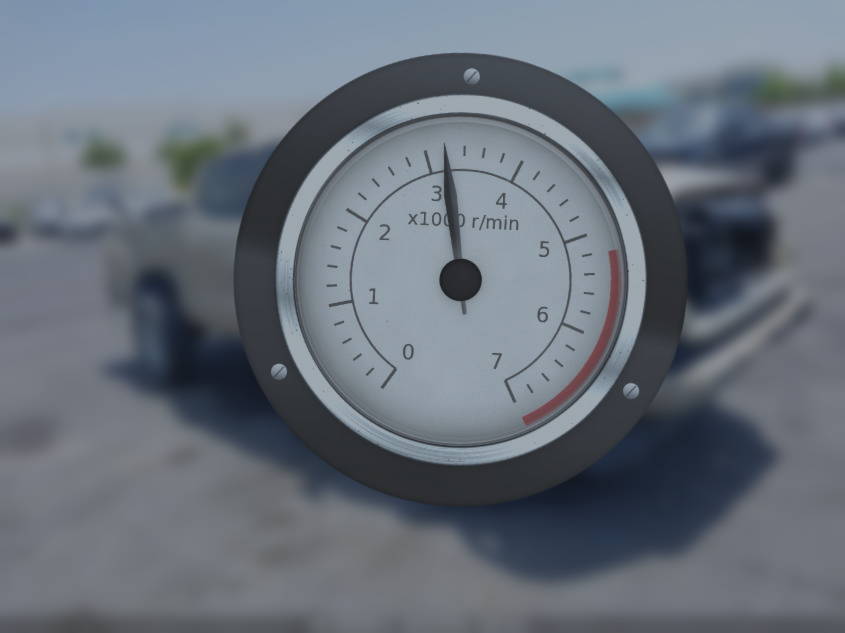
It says 3200; rpm
